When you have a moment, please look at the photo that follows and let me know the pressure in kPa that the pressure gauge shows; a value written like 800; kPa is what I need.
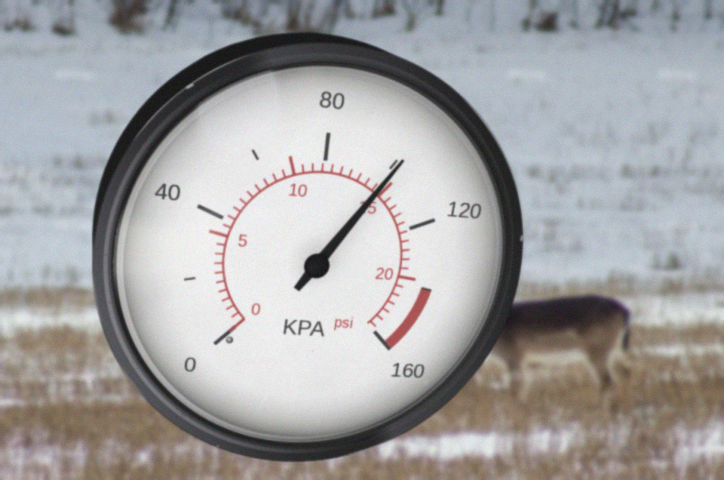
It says 100; kPa
